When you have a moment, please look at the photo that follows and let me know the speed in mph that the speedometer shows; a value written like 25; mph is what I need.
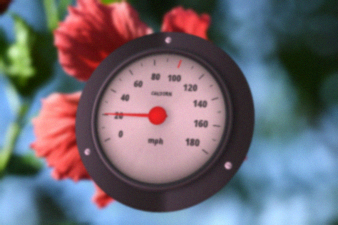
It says 20; mph
